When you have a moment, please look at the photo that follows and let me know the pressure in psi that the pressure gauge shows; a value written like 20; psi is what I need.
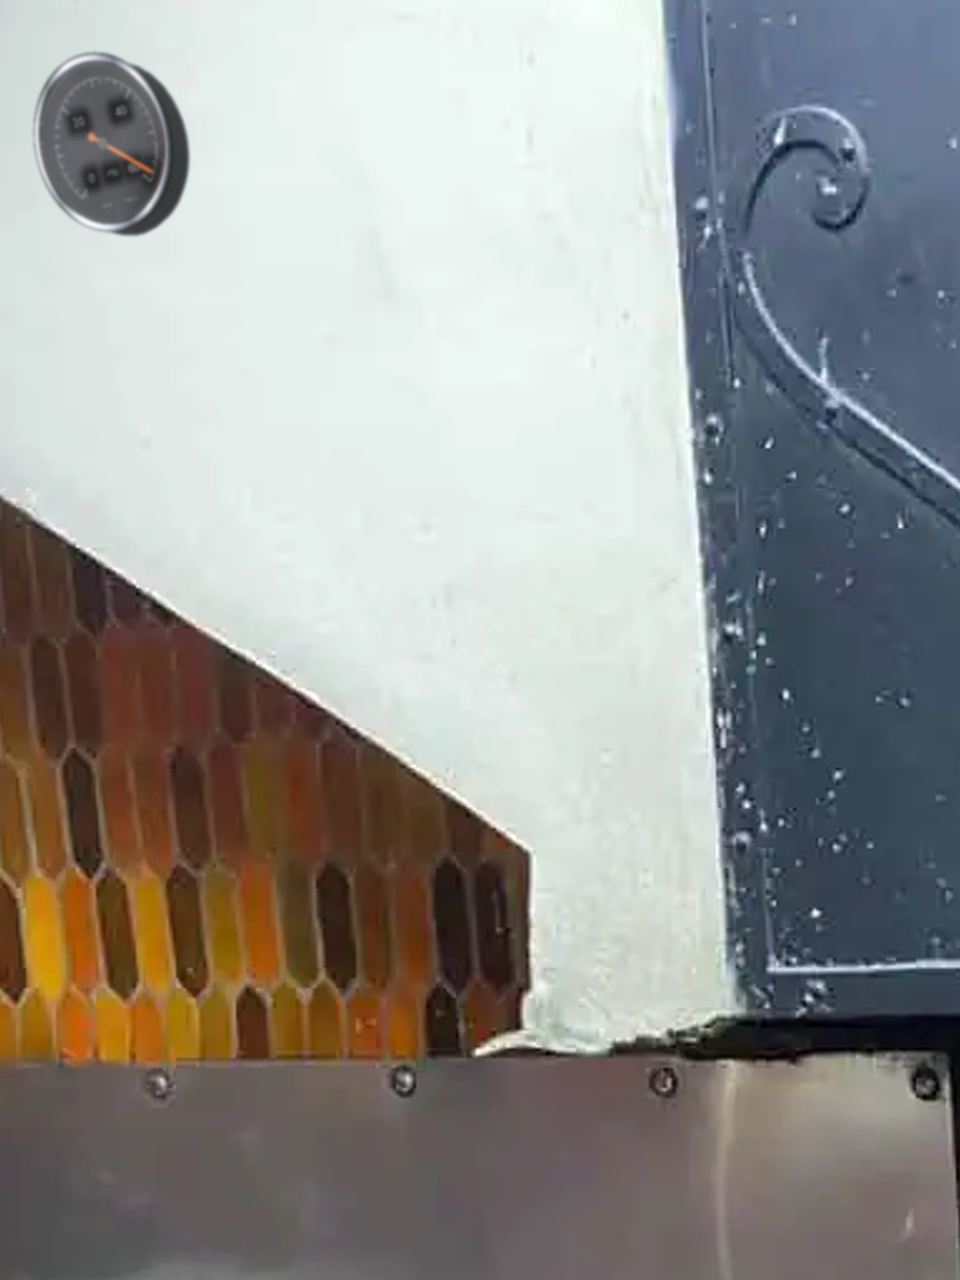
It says 58; psi
